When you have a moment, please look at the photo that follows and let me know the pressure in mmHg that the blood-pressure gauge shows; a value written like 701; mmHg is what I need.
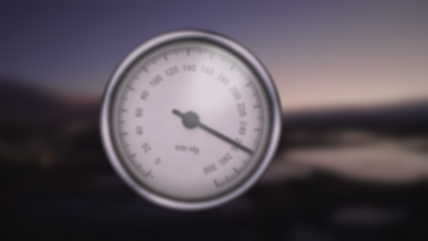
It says 260; mmHg
